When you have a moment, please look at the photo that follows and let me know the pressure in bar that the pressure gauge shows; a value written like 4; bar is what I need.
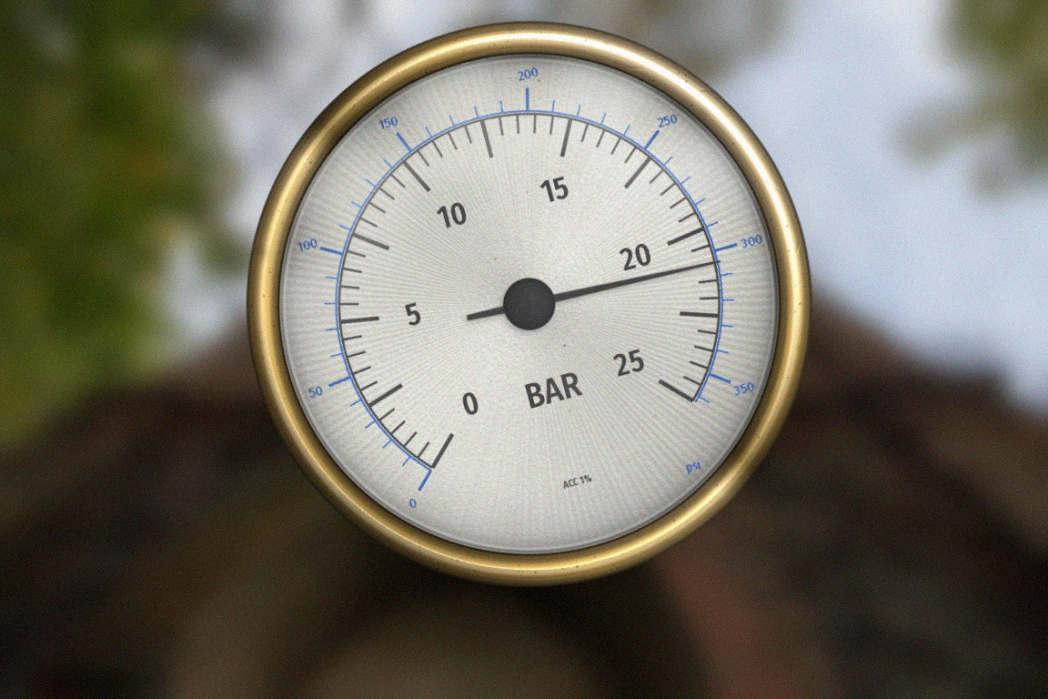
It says 21; bar
